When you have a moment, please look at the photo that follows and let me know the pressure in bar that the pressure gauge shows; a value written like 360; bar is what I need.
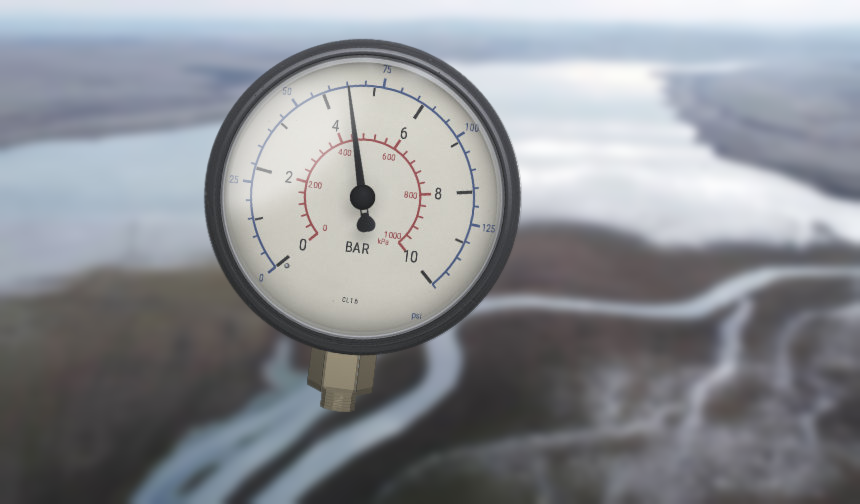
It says 4.5; bar
